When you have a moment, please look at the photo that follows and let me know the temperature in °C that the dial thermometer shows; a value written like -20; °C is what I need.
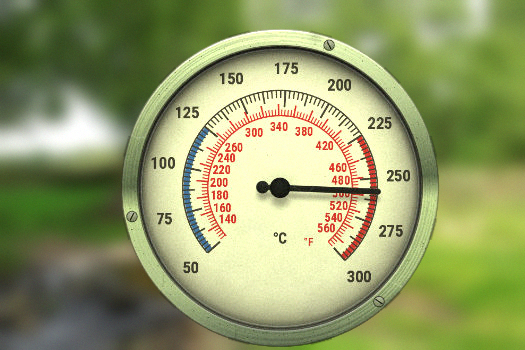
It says 257.5; °C
